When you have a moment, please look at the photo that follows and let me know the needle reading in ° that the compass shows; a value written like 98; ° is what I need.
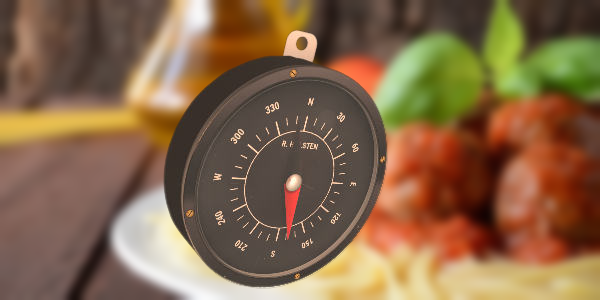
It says 170; °
